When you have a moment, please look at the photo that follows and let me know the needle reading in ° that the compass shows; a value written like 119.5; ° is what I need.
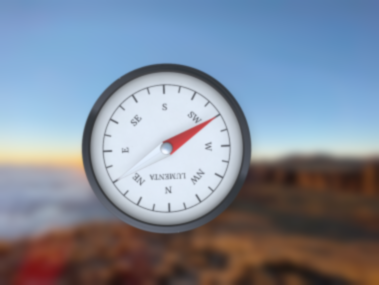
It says 240; °
